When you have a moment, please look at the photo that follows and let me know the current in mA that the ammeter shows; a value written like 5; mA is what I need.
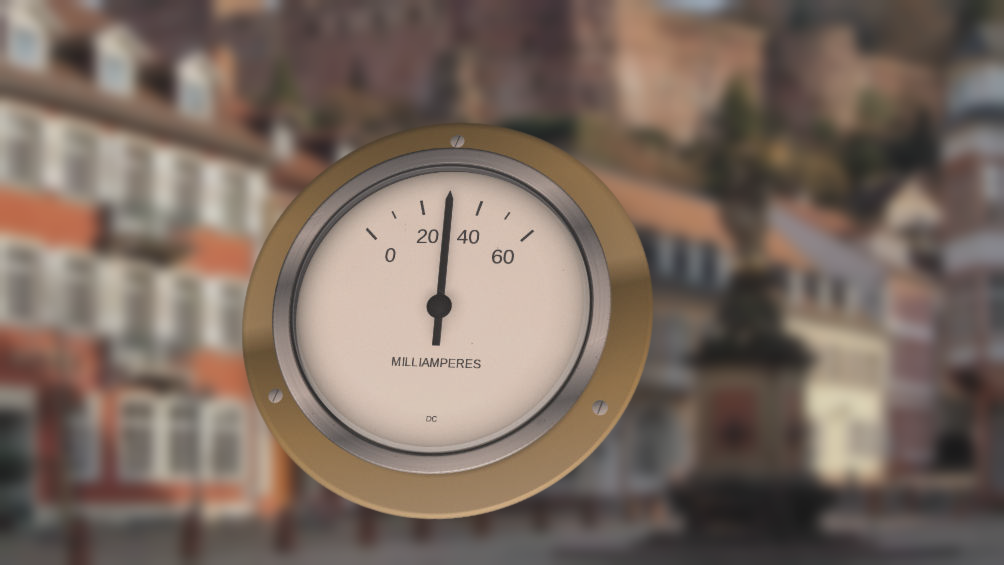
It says 30; mA
